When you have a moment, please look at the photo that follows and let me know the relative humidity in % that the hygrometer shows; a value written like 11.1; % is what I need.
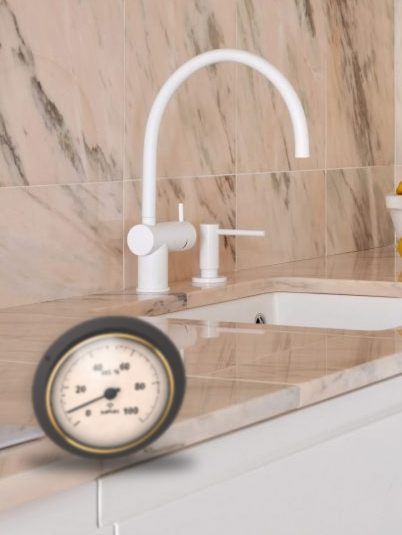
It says 8; %
